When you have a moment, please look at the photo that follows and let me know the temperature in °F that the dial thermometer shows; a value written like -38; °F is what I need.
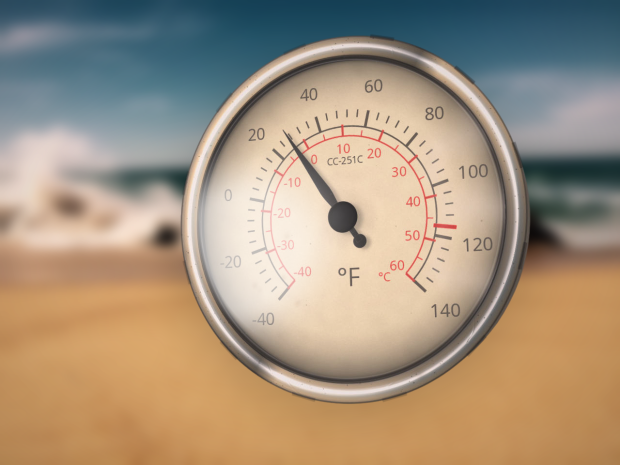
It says 28; °F
